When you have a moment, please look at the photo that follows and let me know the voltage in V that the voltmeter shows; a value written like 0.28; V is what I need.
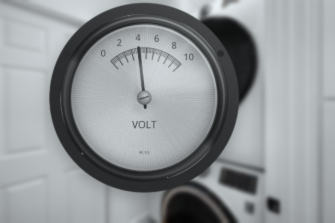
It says 4; V
